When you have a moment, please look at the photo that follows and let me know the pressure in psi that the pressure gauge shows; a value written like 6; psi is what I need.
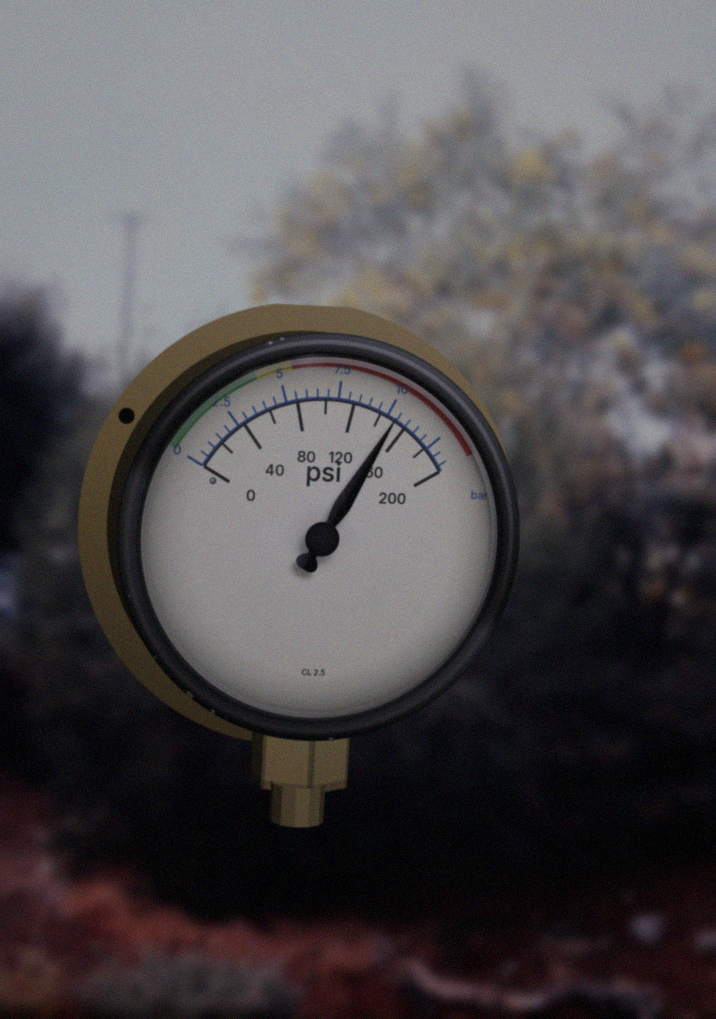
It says 150; psi
